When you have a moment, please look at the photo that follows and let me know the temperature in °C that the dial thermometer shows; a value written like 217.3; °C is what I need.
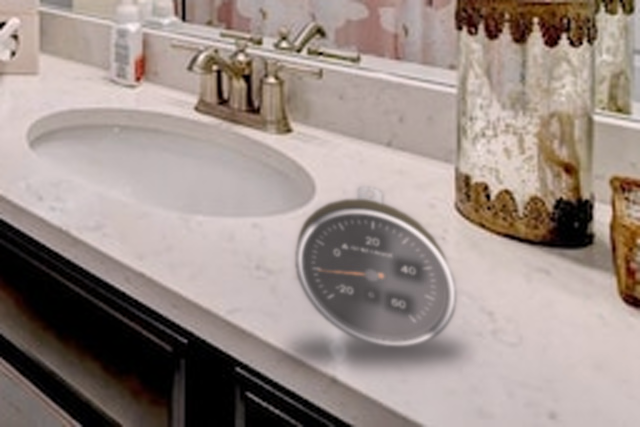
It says -10; °C
